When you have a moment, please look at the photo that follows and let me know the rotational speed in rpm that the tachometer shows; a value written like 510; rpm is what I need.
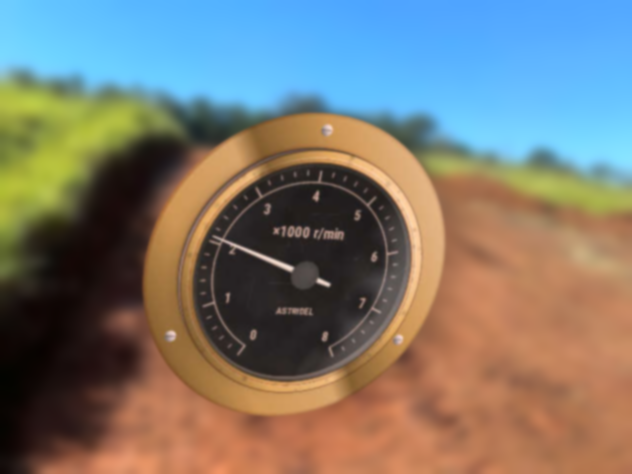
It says 2100; rpm
